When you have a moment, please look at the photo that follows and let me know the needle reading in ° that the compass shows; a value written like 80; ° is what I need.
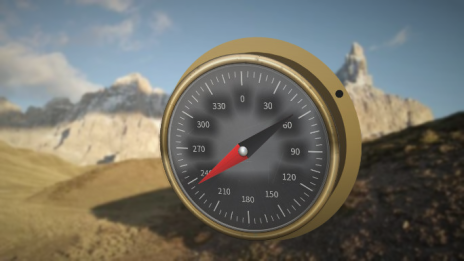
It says 235; °
